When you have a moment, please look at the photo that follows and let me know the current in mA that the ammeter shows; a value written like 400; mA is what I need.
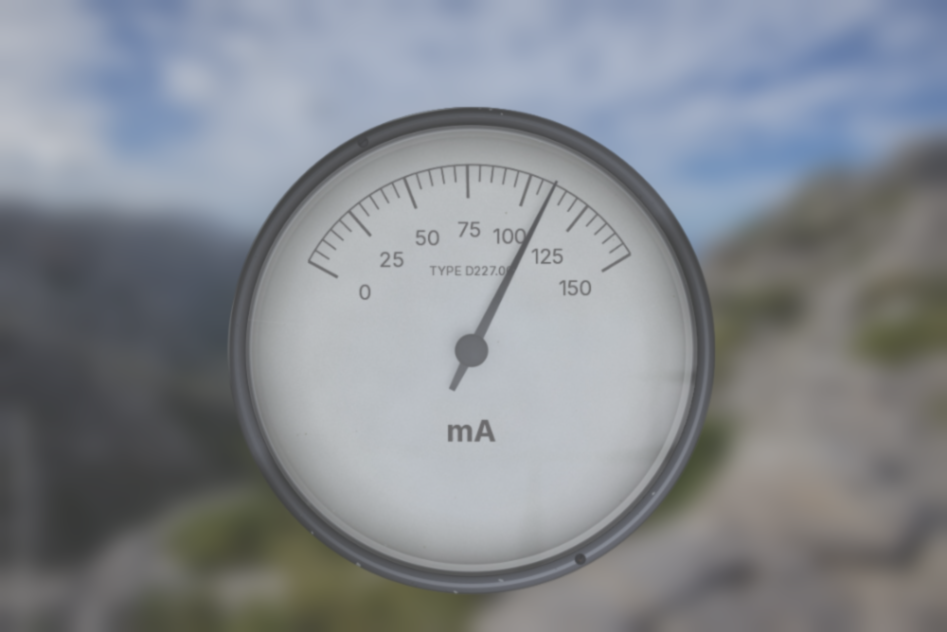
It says 110; mA
